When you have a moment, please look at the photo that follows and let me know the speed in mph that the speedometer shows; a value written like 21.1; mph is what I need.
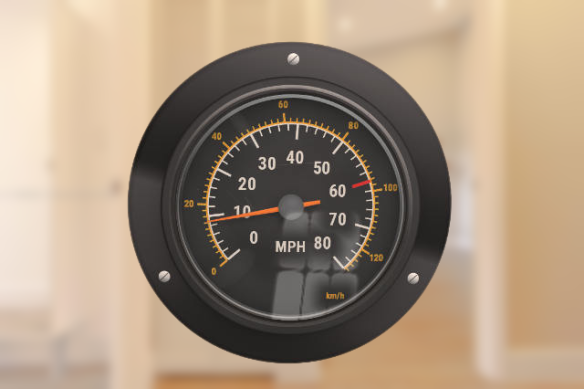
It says 9; mph
